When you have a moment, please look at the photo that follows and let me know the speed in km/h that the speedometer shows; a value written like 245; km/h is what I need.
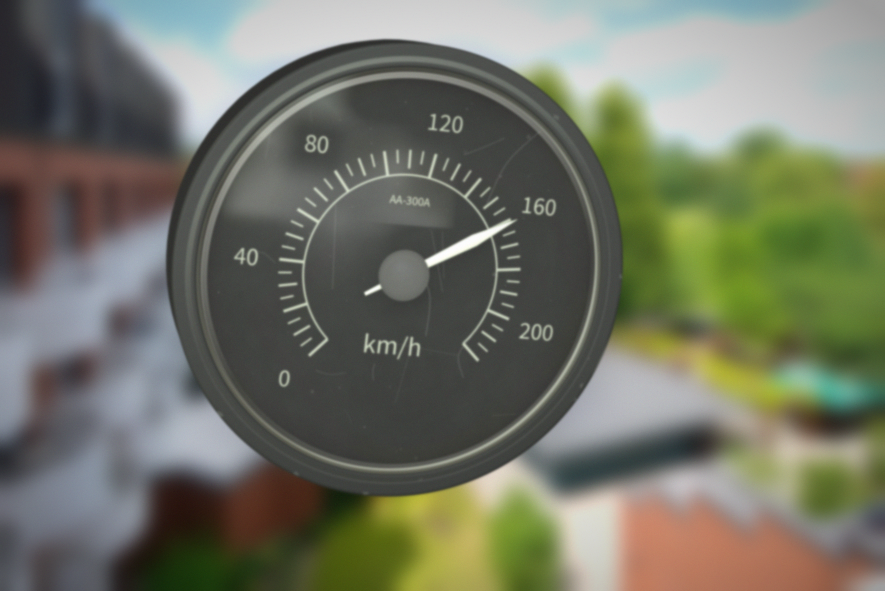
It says 160; km/h
